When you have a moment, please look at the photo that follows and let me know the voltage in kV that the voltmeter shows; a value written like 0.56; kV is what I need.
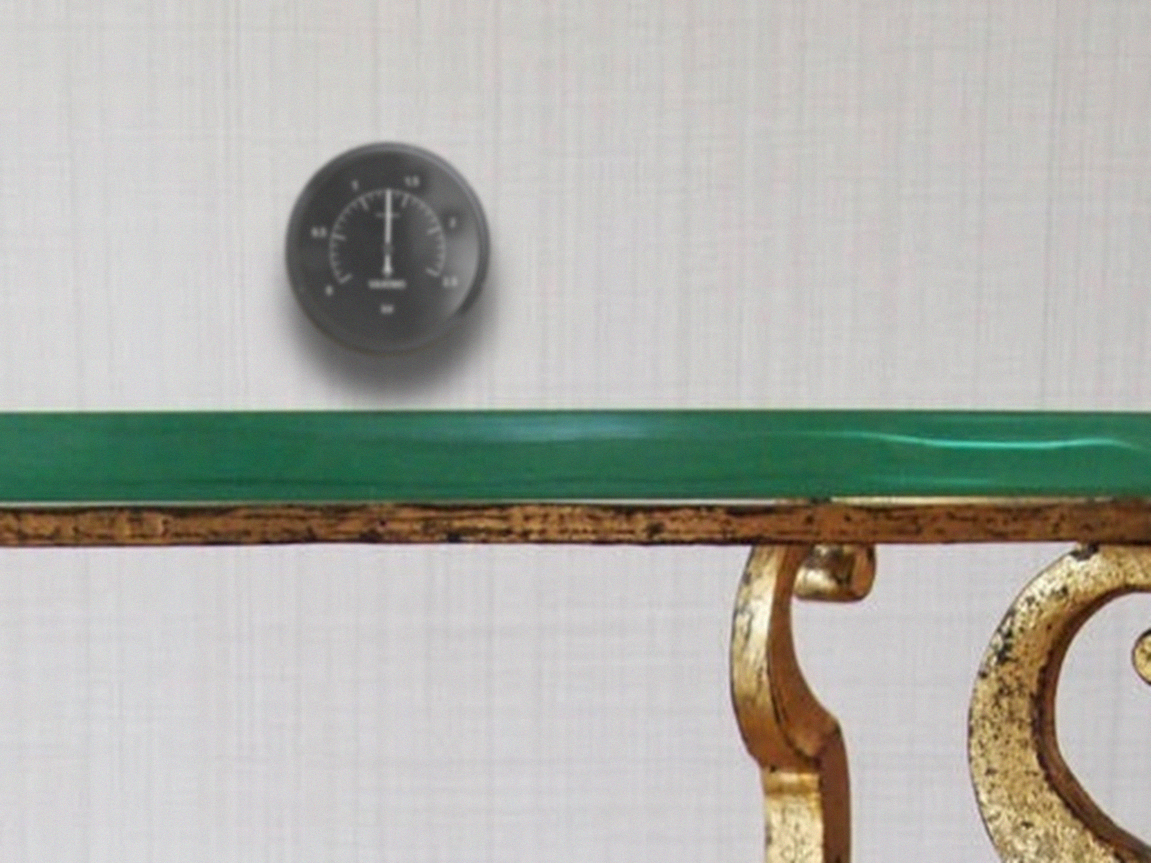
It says 1.3; kV
